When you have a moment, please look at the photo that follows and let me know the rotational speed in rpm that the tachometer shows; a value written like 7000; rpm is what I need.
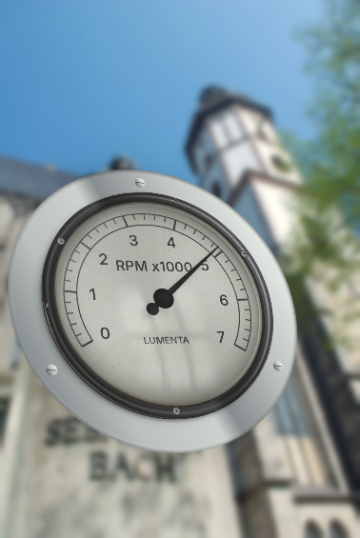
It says 4900; rpm
